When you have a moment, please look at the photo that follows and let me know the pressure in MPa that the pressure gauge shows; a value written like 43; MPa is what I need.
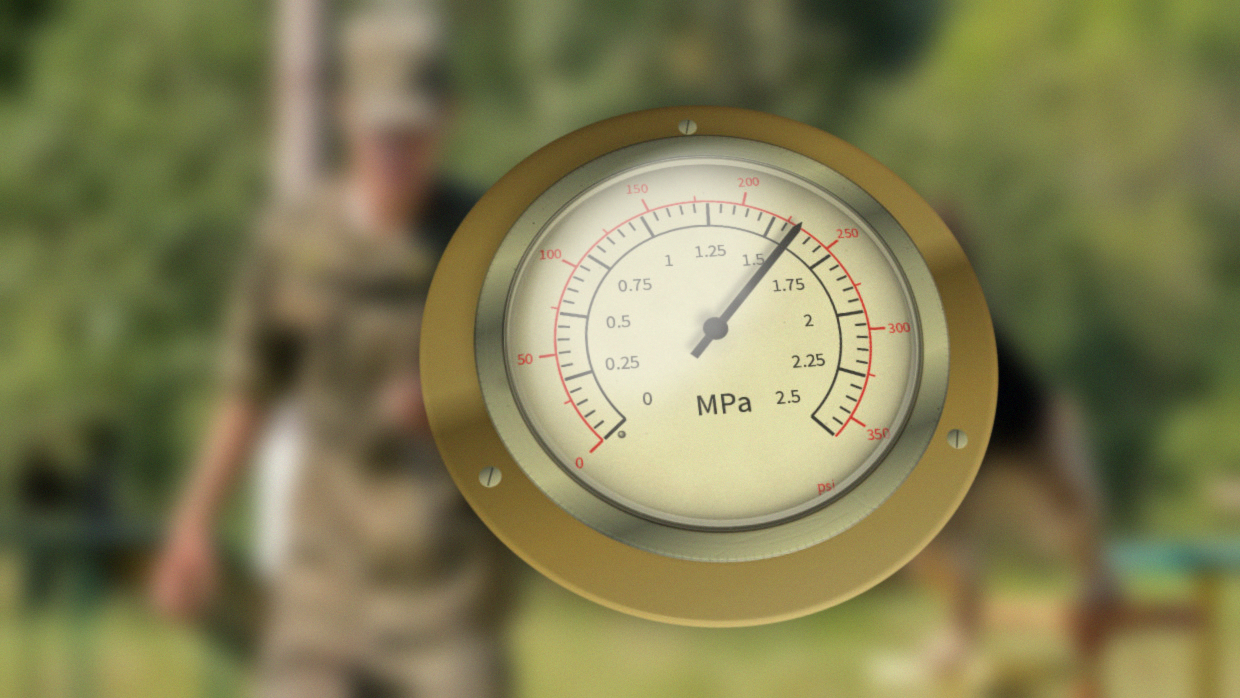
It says 1.6; MPa
